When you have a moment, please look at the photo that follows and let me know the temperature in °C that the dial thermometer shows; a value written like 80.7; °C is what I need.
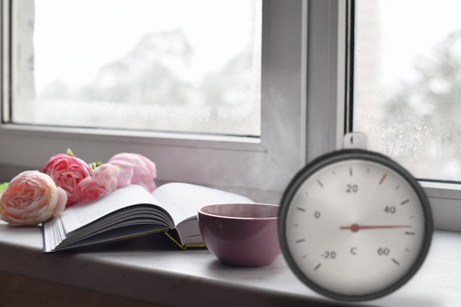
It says 47.5; °C
